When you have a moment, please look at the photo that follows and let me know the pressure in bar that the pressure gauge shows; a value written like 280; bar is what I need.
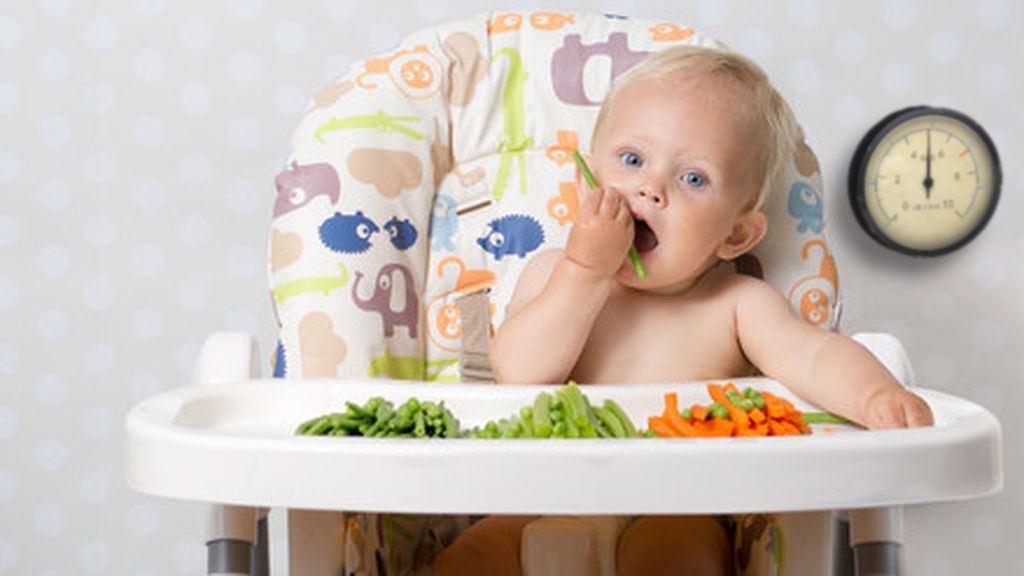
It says 5; bar
